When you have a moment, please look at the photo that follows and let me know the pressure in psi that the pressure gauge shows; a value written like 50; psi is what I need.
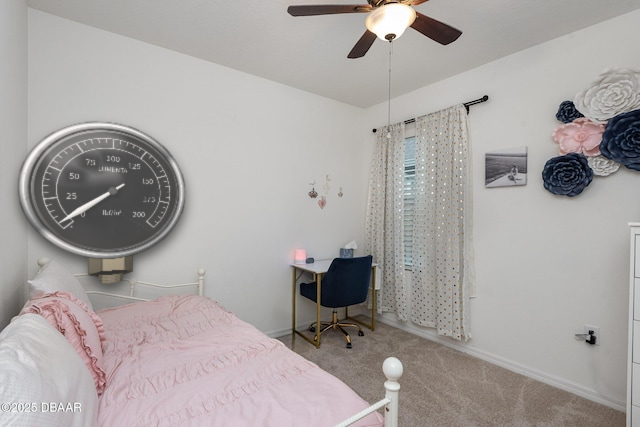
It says 5; psi
